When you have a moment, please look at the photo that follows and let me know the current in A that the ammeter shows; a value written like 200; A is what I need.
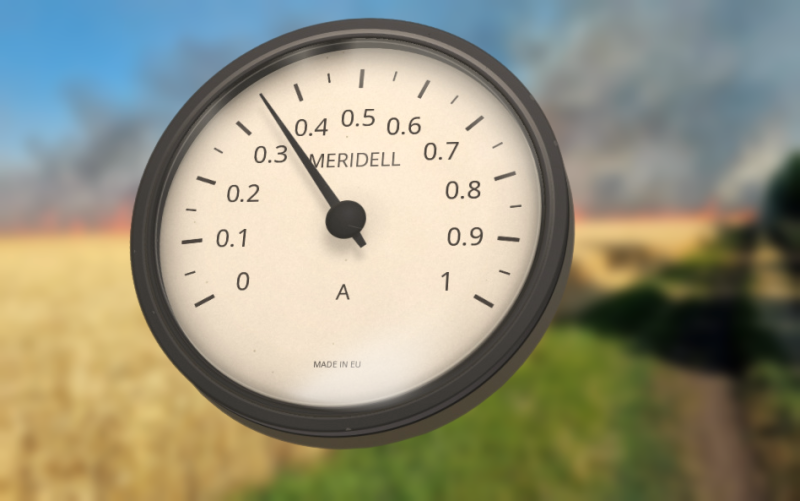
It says 0.35; A
